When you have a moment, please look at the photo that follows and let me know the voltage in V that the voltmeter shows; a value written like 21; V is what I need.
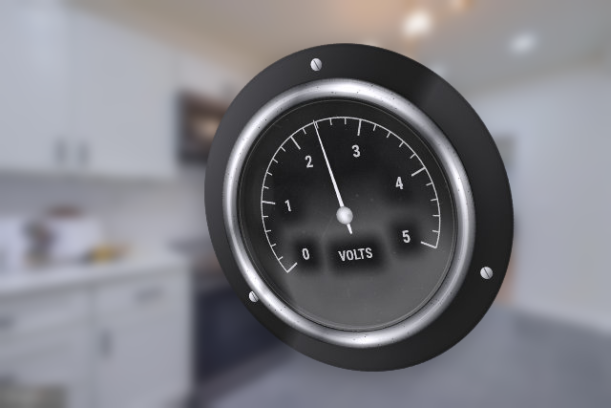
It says 2.4; V
